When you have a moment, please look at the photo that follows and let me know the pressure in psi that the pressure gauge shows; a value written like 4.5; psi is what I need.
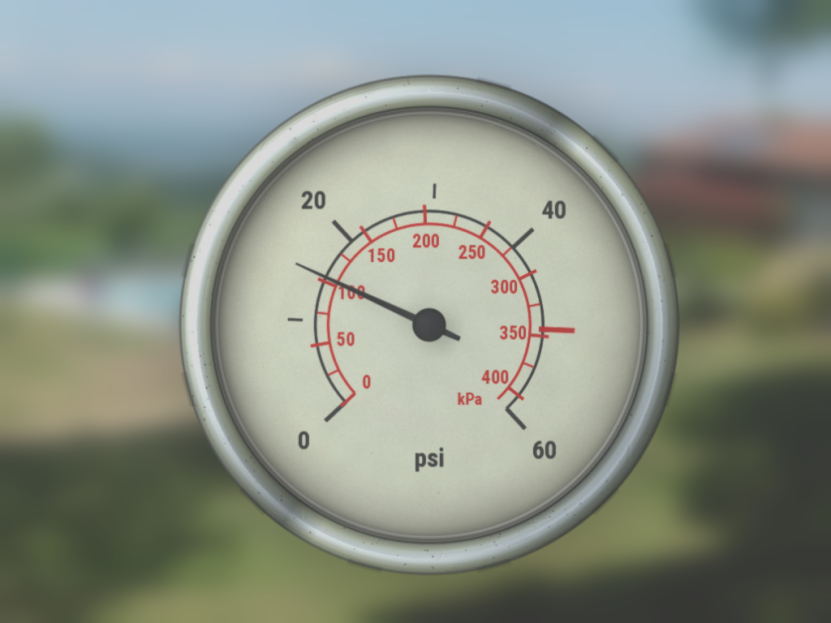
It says 15; psi
